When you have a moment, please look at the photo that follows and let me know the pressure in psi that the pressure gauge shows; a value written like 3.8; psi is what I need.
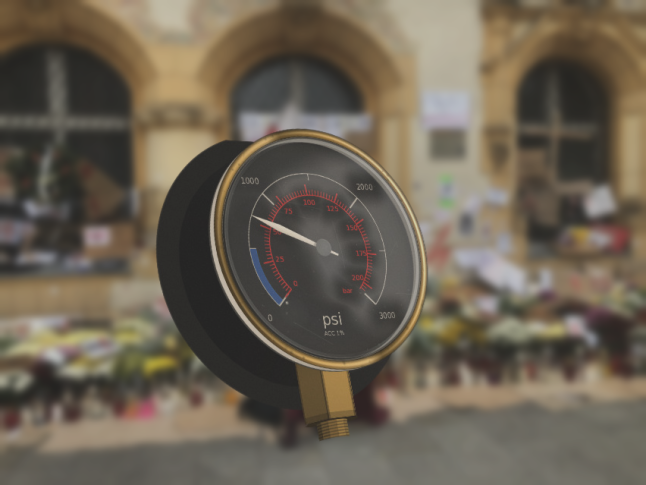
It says 750; psi
